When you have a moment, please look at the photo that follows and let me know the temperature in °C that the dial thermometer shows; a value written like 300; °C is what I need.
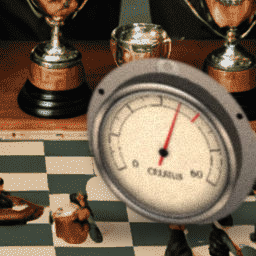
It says 35; °C
